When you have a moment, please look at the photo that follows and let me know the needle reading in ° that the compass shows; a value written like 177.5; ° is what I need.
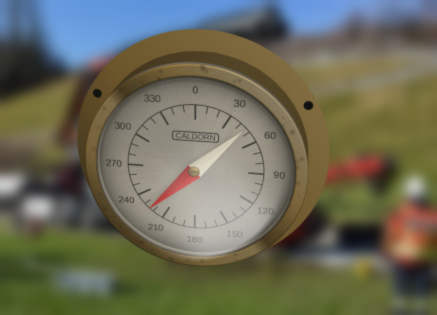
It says 225; °
